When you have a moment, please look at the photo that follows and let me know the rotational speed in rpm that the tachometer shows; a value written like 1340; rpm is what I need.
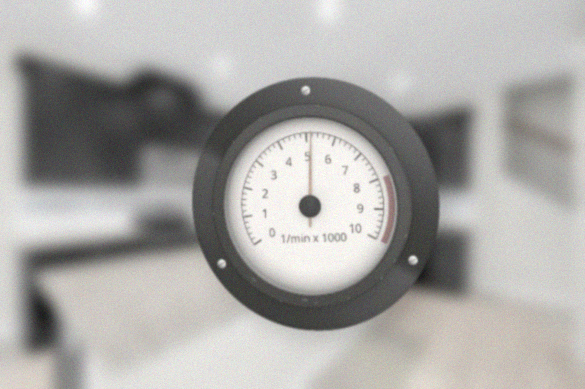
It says 5200; rpm
